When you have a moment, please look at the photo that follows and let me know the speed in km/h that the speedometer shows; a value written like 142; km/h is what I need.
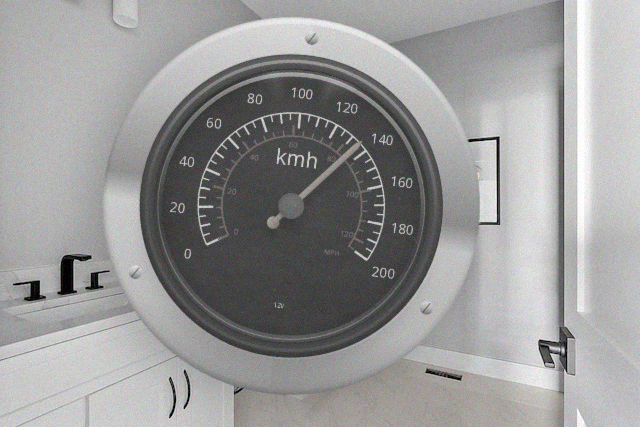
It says 135; km/h
